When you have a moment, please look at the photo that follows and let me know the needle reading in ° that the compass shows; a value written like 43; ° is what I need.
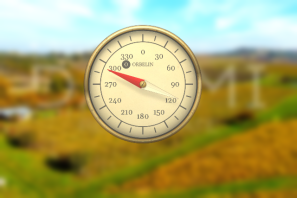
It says 292.5; °
